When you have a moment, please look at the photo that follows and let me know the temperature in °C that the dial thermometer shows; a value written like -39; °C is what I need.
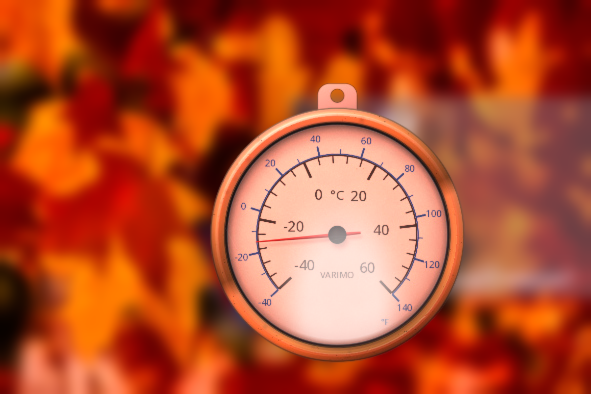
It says -26; °C
